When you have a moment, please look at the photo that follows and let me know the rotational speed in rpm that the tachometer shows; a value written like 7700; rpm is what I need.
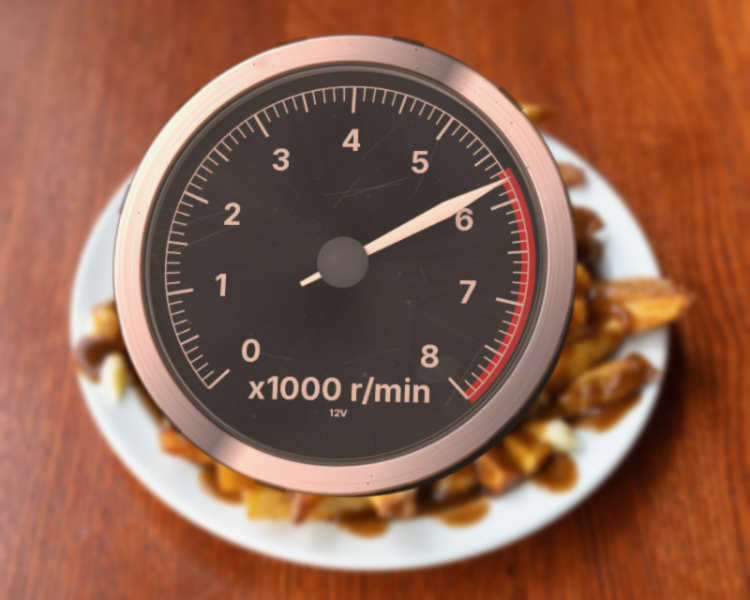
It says 5800; rpm
